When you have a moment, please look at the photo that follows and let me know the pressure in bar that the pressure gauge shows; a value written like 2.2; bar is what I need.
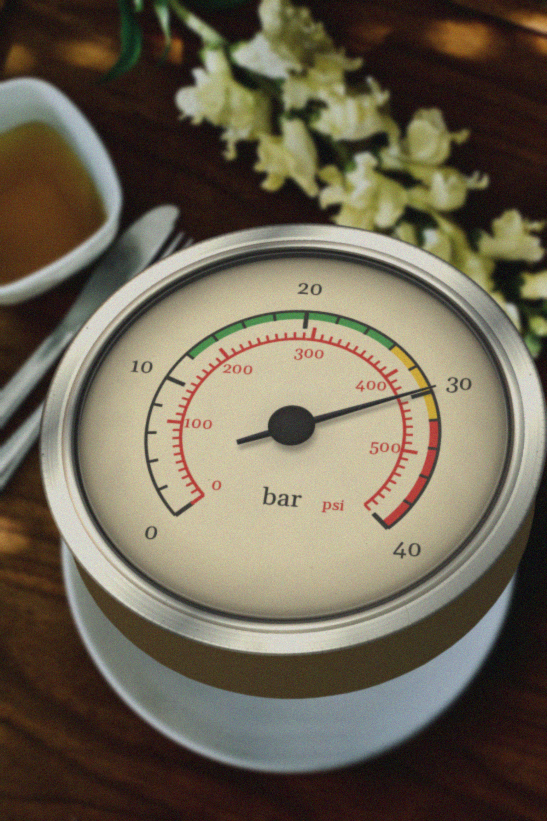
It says 30; bar
